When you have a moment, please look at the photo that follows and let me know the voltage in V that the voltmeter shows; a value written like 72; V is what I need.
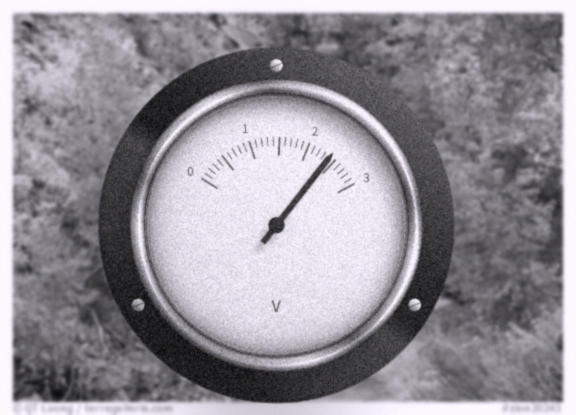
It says 2.4; V
